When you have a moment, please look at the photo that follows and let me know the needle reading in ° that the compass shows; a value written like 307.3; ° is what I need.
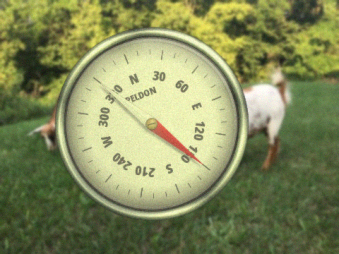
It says 150; °
